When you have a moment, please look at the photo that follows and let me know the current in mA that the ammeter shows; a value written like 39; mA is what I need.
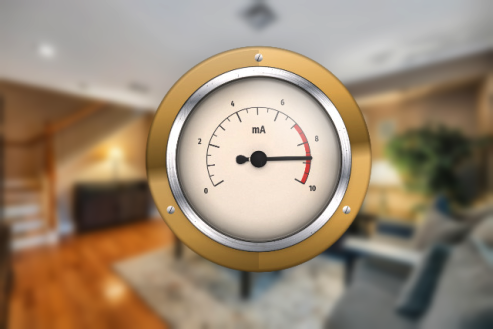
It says 8.75; mA
